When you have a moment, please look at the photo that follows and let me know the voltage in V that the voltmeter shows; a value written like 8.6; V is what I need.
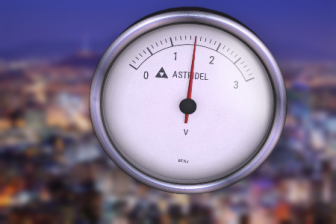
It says 1.5; V
